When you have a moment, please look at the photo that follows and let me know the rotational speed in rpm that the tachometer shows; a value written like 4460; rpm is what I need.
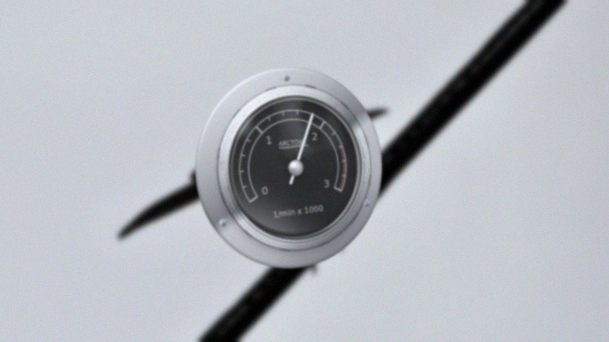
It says 1800; rpm
